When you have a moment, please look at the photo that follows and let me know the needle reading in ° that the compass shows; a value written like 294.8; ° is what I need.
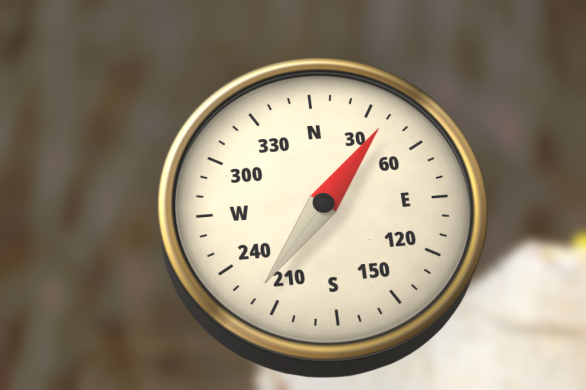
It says 40; °
